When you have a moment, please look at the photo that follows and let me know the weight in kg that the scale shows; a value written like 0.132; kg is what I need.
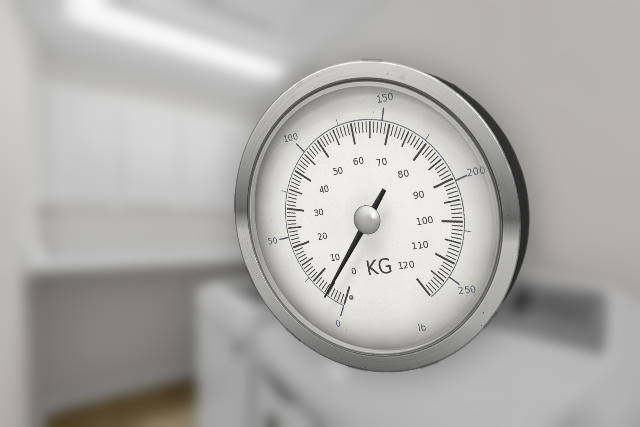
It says 5; kg
